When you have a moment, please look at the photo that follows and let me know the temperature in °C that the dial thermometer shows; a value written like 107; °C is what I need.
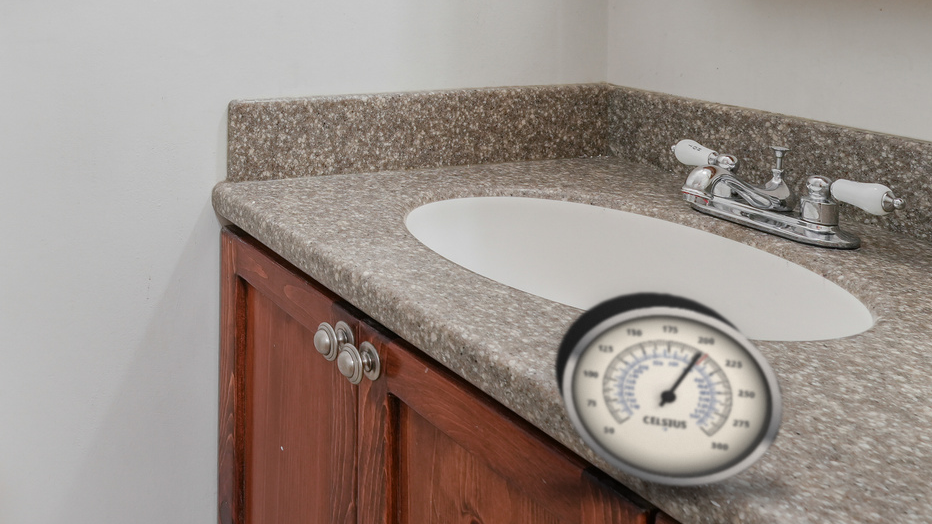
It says 200; °C
